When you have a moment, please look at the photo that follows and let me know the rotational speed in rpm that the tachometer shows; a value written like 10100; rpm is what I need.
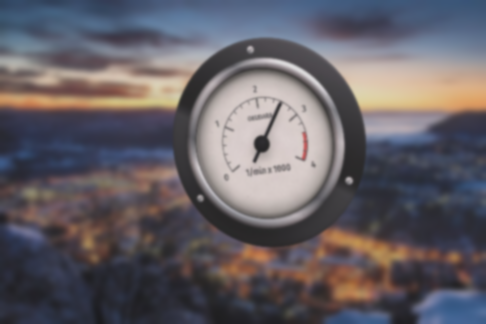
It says 2600; rpm
